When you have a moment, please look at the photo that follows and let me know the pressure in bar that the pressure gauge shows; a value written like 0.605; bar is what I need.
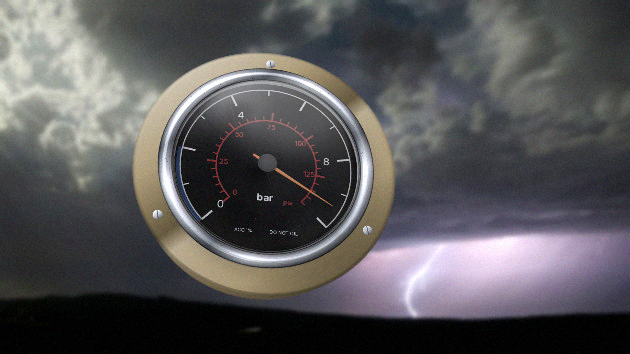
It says 9.5; bar
